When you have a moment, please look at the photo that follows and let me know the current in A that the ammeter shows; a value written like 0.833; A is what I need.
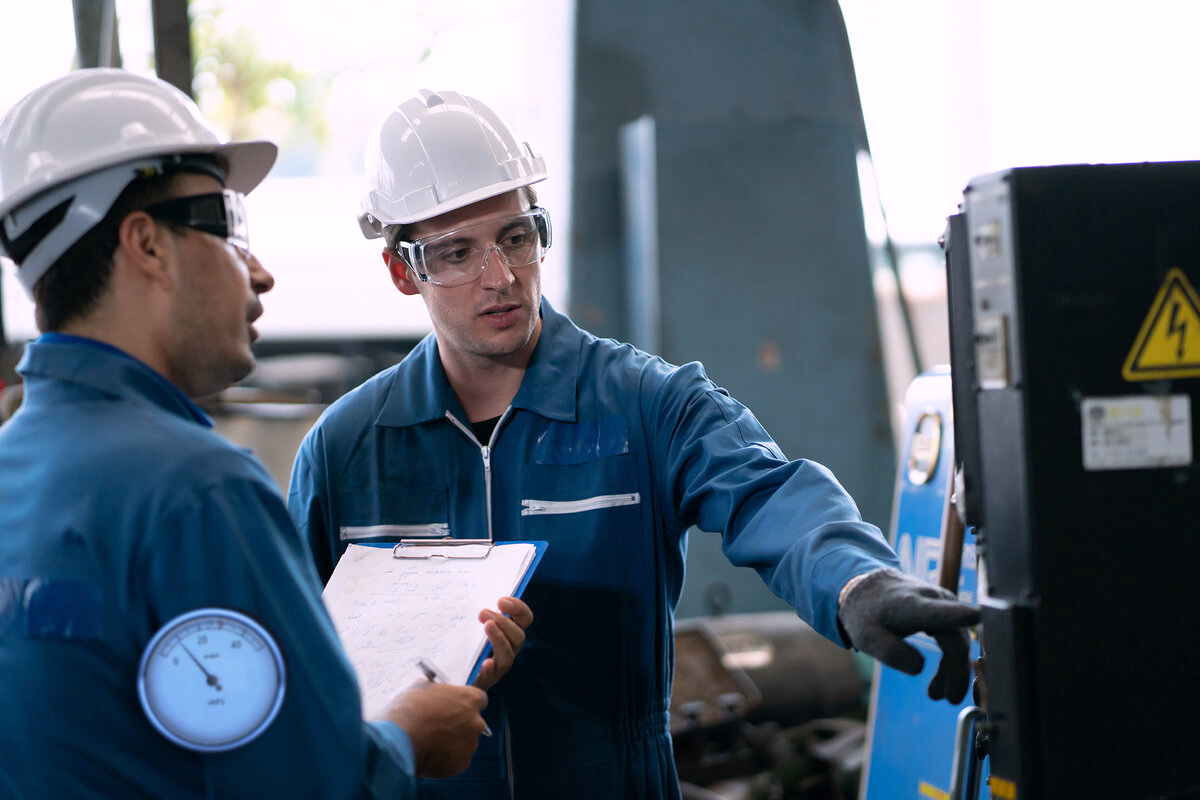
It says 10; A
